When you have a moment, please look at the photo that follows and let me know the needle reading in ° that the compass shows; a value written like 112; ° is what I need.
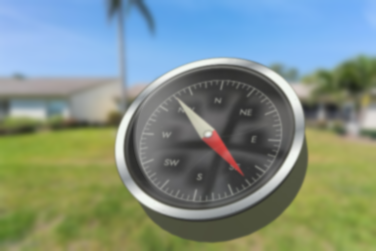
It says 135; °
